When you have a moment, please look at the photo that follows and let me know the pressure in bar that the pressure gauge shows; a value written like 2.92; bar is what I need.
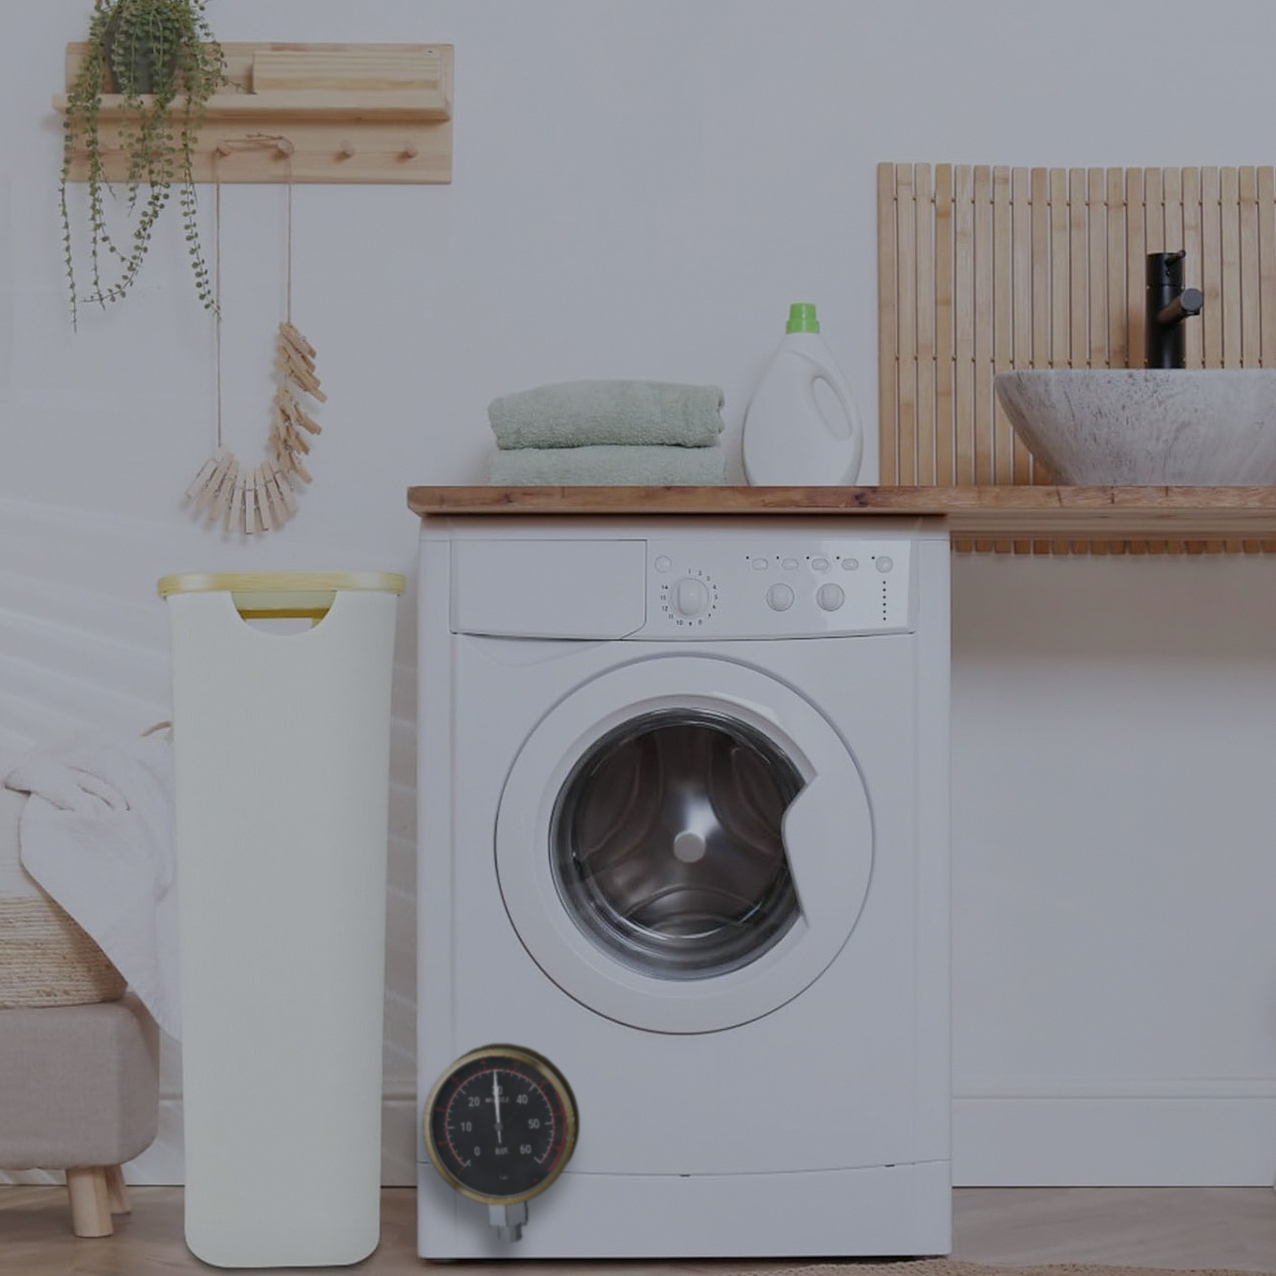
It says 30; bar
